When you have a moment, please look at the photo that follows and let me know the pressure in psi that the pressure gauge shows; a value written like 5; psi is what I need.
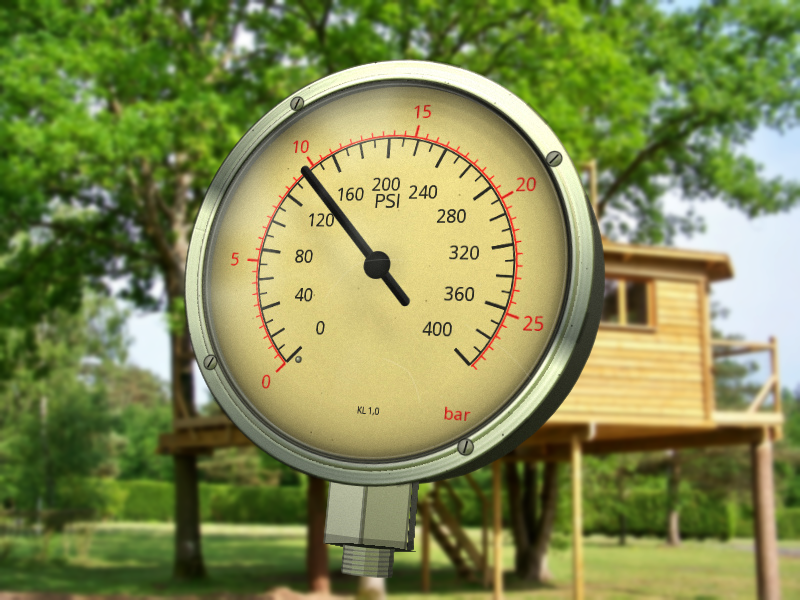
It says 140; psi
